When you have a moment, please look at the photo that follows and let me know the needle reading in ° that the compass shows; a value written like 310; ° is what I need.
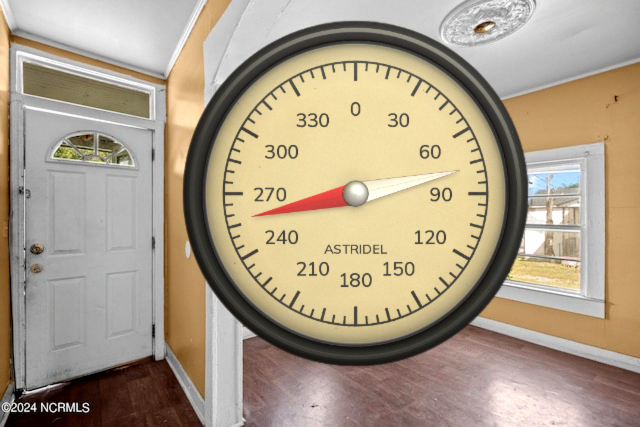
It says 257.5; °
